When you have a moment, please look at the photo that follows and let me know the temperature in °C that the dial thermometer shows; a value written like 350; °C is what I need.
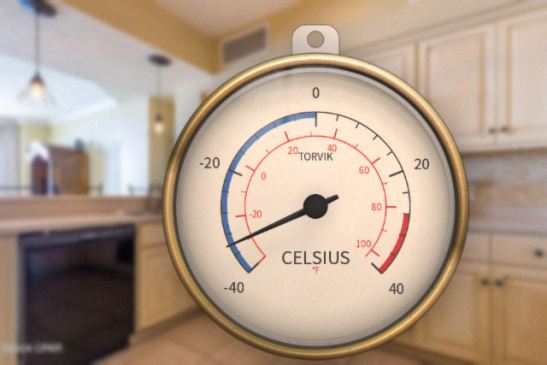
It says -34; °C
